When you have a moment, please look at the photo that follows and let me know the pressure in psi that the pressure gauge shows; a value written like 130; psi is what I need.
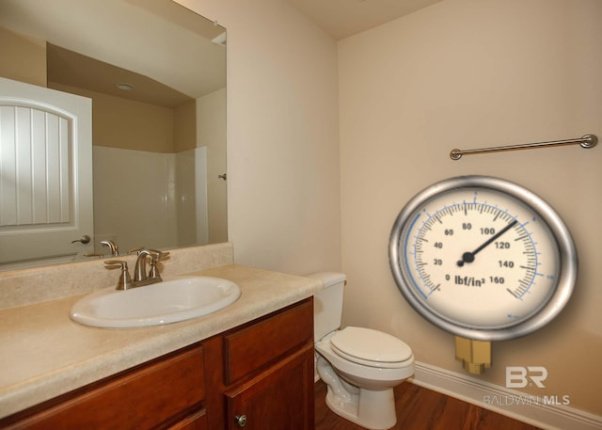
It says 110; psi
